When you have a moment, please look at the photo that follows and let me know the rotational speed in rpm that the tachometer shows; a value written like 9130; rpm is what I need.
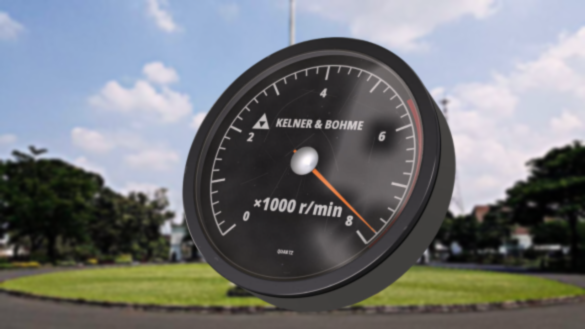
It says 7800; rpm
